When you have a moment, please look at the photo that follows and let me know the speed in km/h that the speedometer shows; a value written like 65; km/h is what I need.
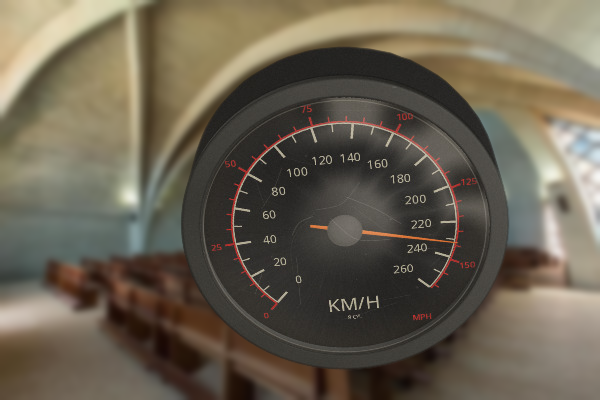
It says 230; km/h
